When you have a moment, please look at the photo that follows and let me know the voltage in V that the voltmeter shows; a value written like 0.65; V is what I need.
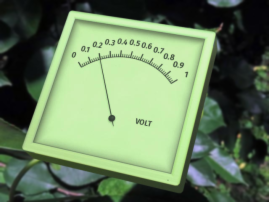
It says 0.2; V
